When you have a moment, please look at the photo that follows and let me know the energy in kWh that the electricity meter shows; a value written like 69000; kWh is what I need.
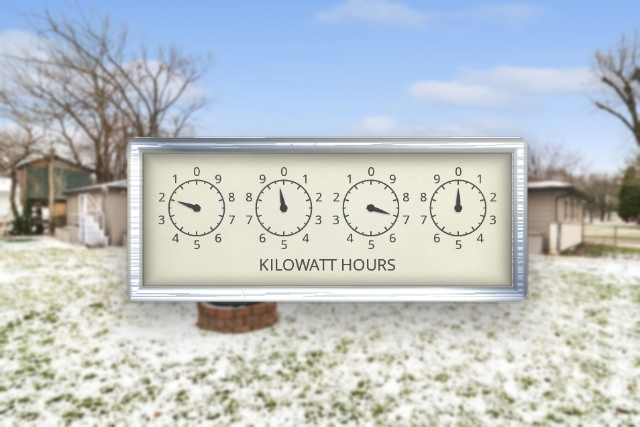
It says 1970; kWh
